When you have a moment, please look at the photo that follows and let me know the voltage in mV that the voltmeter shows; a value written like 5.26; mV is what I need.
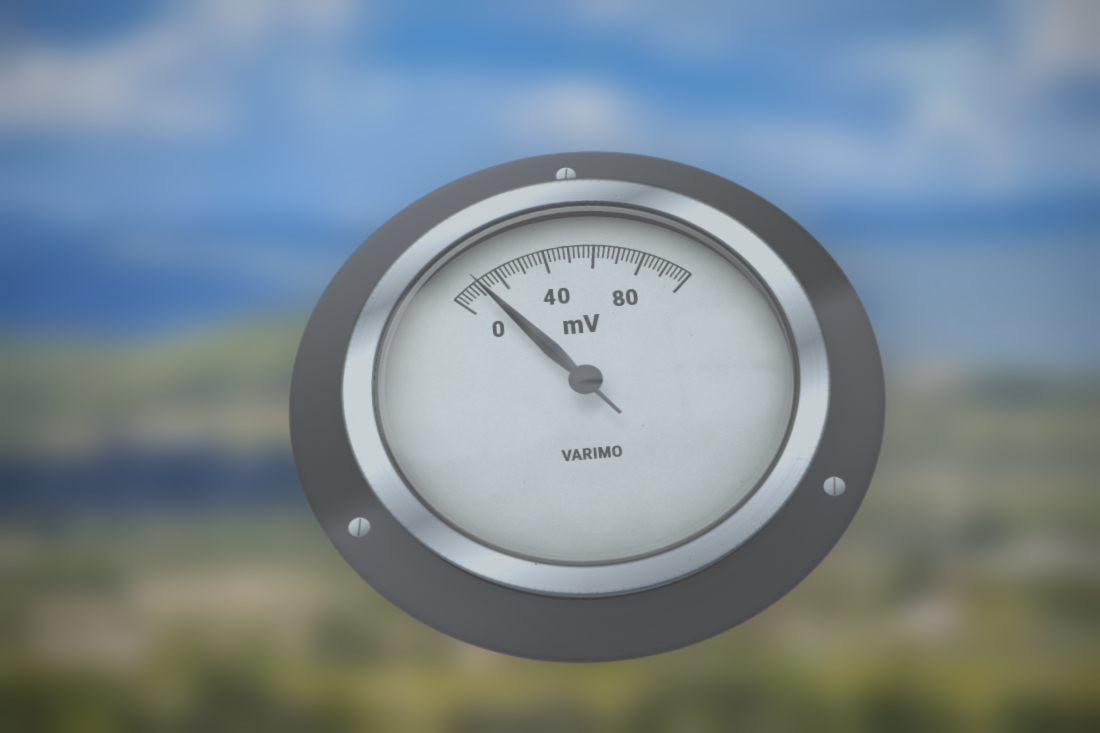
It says 10; mV
